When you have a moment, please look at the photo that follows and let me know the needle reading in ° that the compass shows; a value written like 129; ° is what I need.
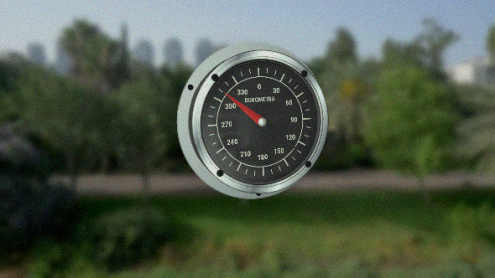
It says 310; °
